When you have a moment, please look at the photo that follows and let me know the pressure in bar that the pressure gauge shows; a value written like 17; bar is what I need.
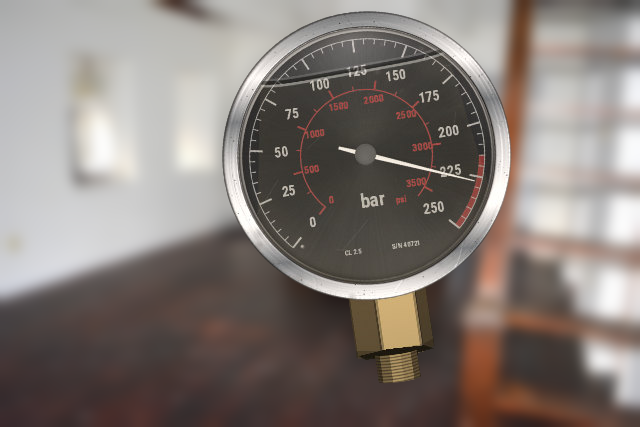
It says 227.5; bar
